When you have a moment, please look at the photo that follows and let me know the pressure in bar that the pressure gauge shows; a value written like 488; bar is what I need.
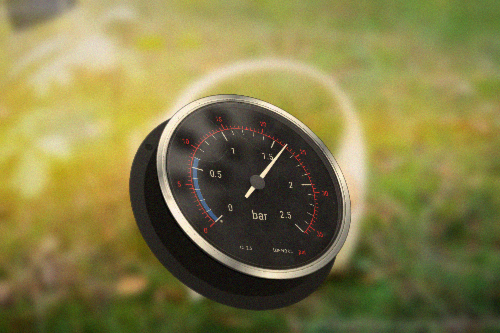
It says 1.6; bar
